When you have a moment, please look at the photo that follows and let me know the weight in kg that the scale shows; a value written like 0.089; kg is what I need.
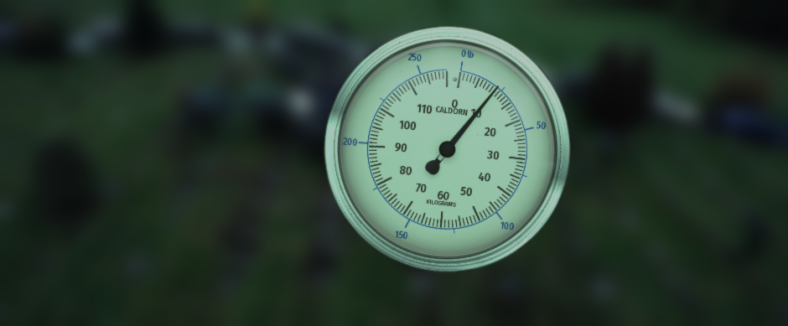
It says 10; kg
